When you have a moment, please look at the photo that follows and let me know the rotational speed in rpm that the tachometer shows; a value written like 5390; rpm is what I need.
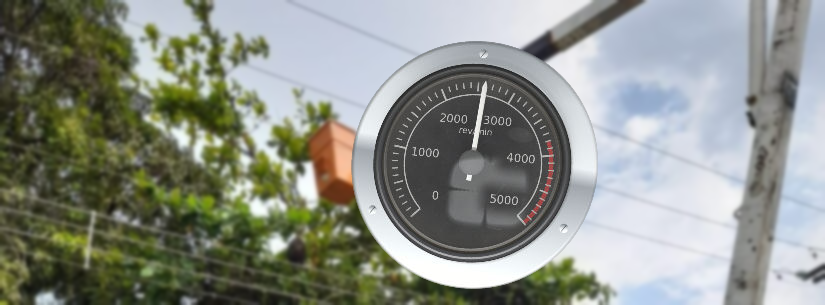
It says 2600; rpm
